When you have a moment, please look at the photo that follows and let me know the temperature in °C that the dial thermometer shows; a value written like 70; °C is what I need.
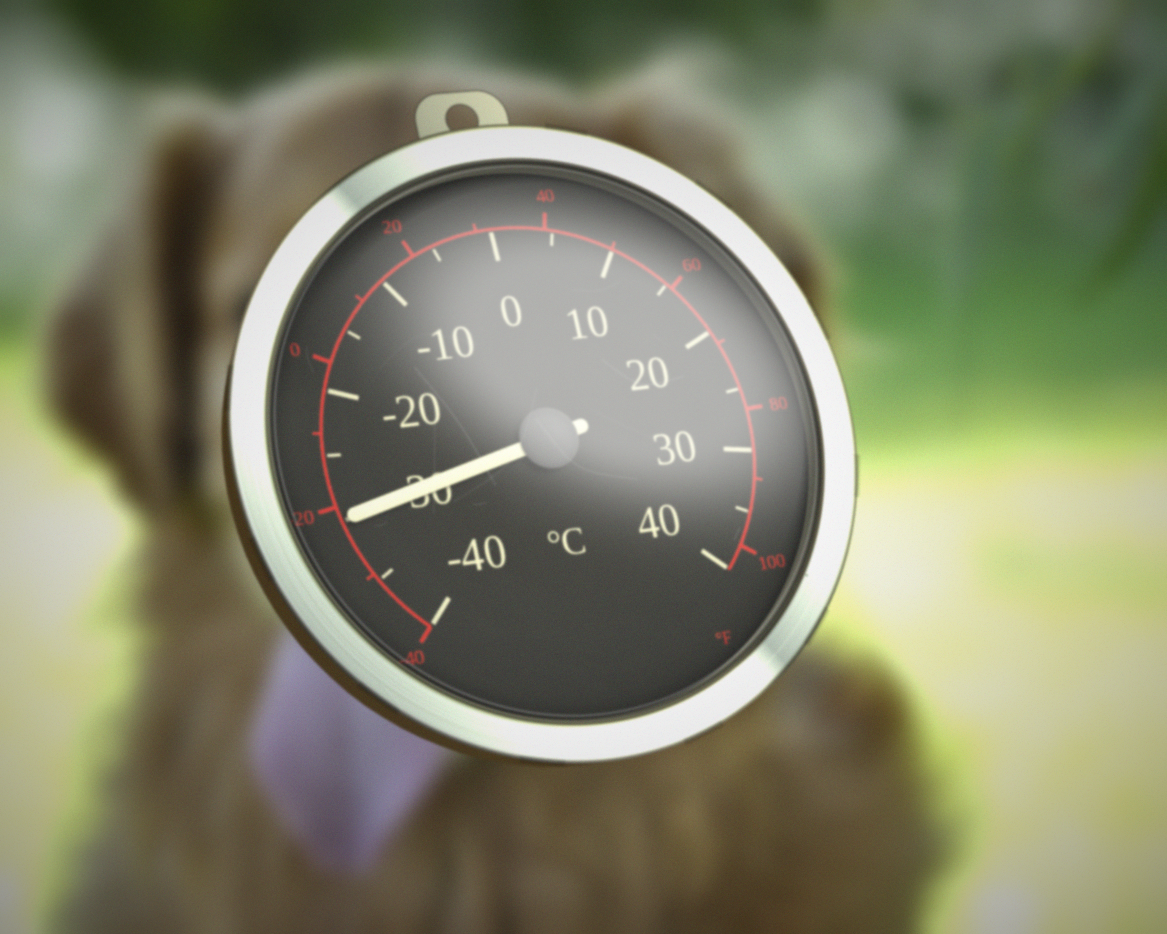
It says -30; °C
